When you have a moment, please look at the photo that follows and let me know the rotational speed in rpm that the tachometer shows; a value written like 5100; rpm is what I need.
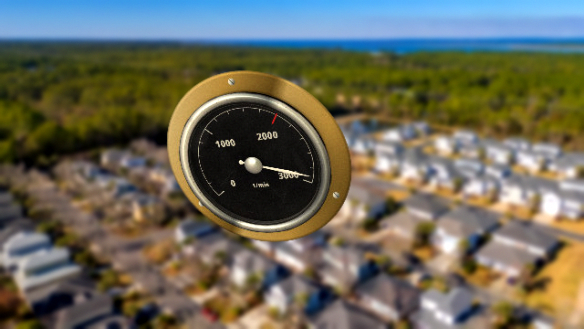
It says 2900; rpm
